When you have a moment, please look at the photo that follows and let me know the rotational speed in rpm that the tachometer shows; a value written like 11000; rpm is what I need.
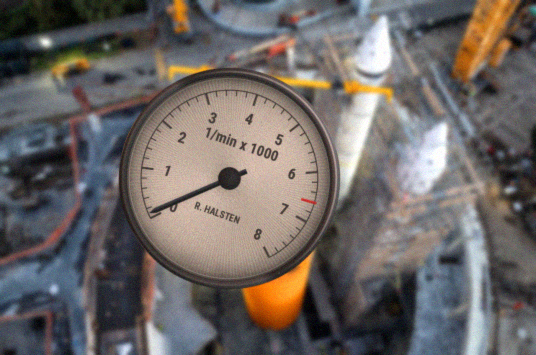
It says 100; rpm
